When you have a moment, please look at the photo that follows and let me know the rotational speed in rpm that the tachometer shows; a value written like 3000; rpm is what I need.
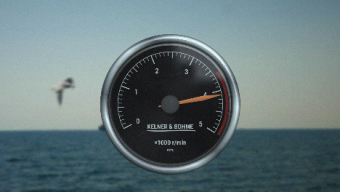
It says 4100; rpm
